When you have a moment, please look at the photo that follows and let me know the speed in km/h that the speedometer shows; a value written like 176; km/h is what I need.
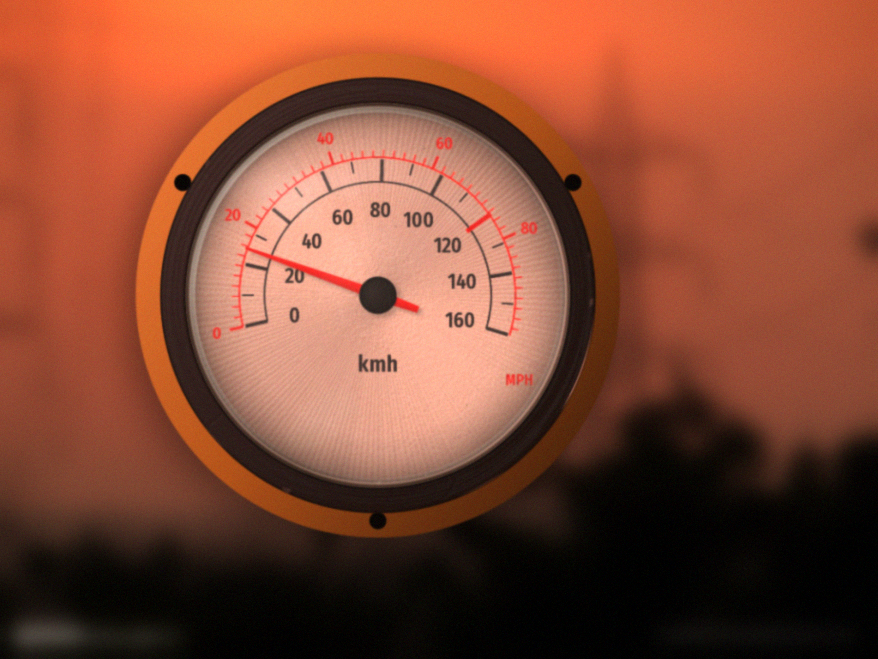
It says 25; km/h
